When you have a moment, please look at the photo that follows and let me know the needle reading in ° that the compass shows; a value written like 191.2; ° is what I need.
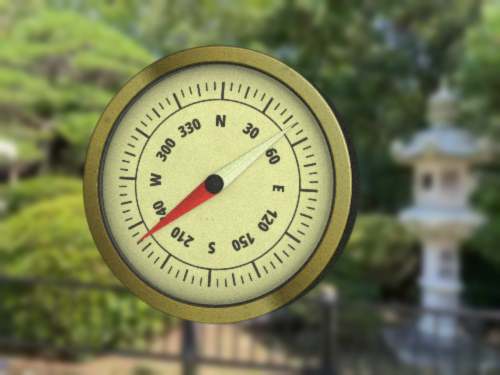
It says 230; °
